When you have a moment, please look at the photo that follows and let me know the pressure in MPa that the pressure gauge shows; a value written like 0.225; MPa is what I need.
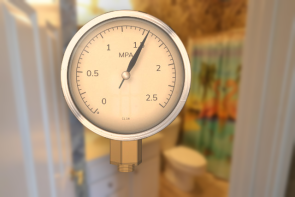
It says 1.55; MPa
